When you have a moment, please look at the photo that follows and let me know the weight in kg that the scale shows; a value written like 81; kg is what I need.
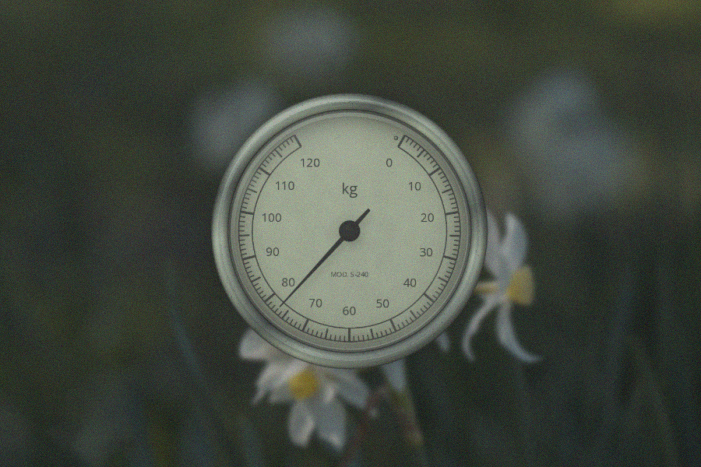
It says 77; kg
